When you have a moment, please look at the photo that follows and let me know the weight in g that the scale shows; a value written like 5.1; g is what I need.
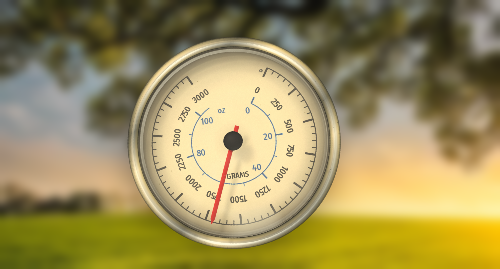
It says 1700; g
